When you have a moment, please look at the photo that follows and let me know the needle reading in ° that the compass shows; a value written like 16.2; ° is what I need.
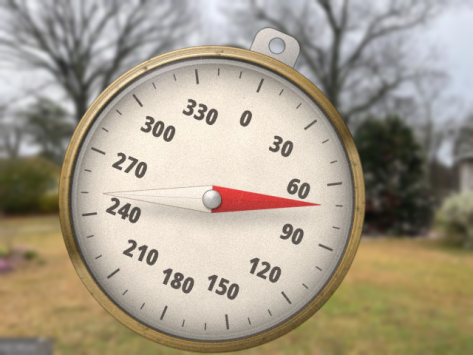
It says 70; °
